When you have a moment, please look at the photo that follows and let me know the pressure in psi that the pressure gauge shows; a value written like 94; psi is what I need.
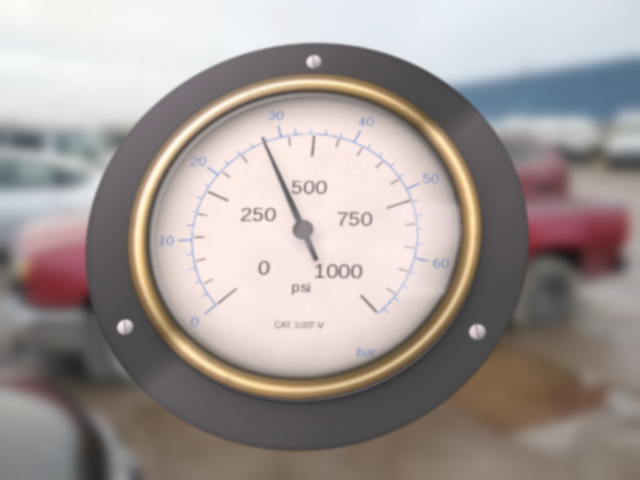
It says 400; psi
